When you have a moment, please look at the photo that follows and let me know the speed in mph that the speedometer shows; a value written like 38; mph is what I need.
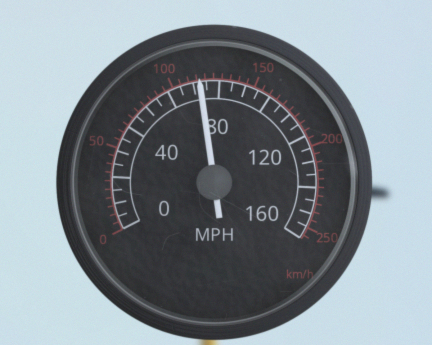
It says 72.5; mph
